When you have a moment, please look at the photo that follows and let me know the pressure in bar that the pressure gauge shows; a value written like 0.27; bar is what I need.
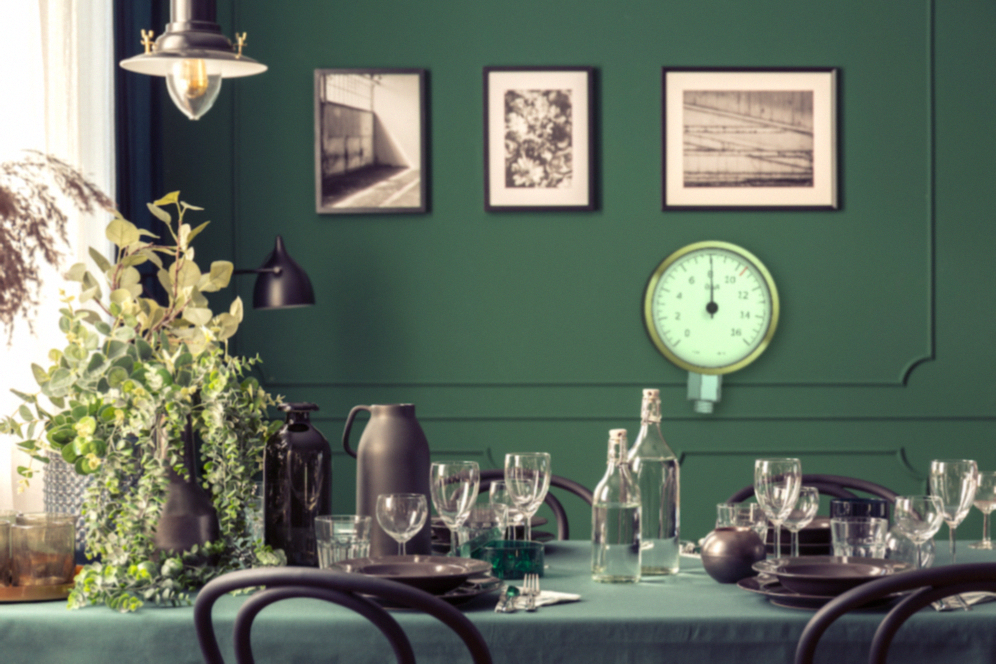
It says 8; bar
